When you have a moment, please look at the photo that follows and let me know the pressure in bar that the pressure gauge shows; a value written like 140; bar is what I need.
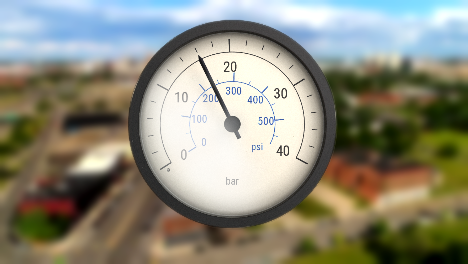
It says 16; bar
